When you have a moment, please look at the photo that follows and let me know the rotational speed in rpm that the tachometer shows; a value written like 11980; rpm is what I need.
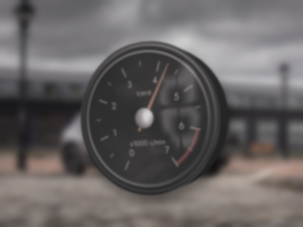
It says 4250; rpm
